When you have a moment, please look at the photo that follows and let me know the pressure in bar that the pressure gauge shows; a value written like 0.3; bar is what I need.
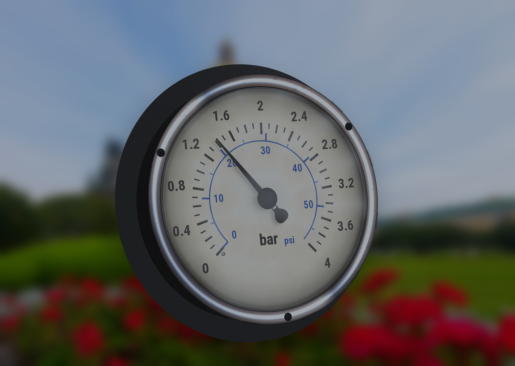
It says 1.4; bar
